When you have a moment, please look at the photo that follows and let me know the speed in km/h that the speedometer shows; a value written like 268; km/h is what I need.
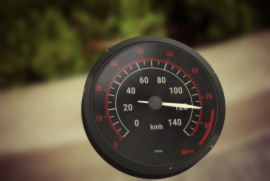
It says 120; km/h
